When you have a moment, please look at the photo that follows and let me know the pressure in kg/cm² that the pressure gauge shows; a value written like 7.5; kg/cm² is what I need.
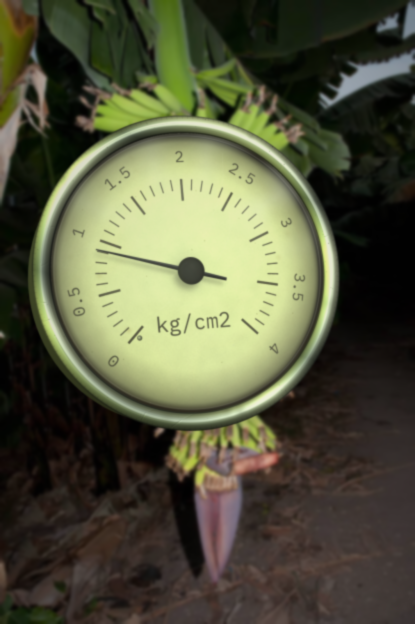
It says 0.9; kg/cm²
